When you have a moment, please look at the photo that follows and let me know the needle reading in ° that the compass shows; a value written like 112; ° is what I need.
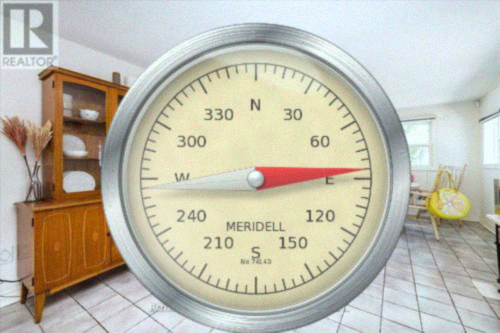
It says 85; °
